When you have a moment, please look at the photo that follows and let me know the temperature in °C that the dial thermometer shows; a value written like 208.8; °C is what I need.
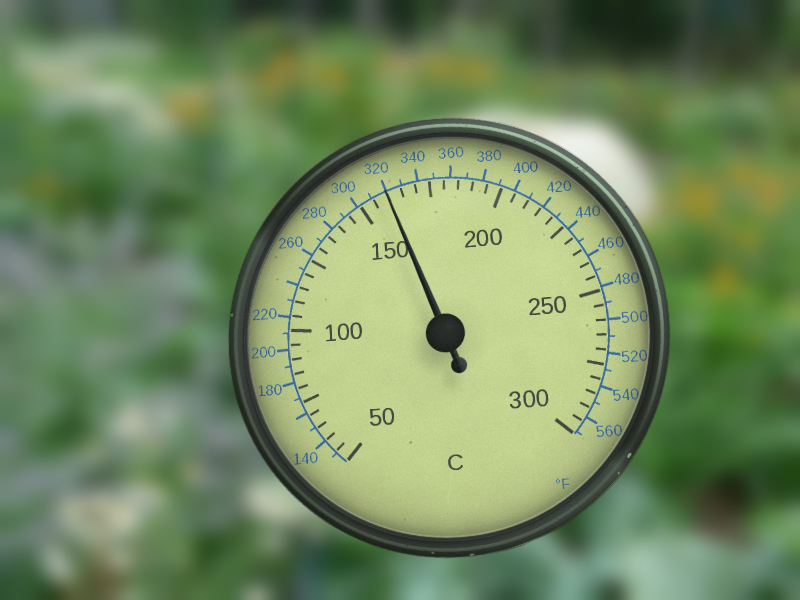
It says 160; °C
